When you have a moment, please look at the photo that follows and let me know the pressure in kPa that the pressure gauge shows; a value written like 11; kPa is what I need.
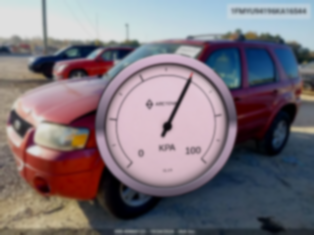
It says 60; kPa
